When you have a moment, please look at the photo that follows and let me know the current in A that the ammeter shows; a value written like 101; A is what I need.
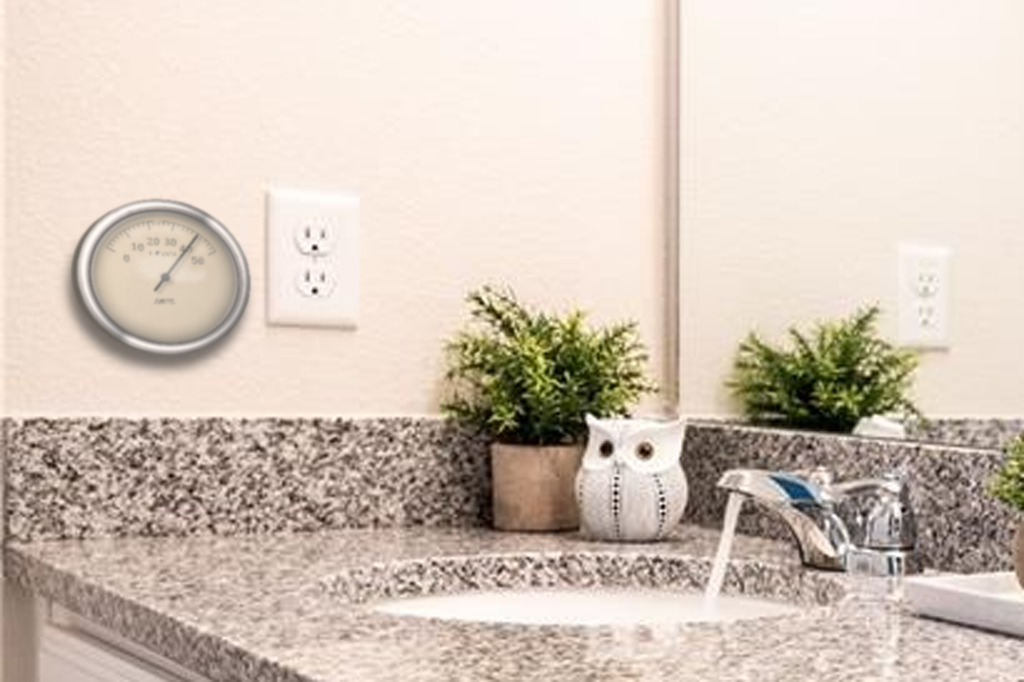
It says 40; A
